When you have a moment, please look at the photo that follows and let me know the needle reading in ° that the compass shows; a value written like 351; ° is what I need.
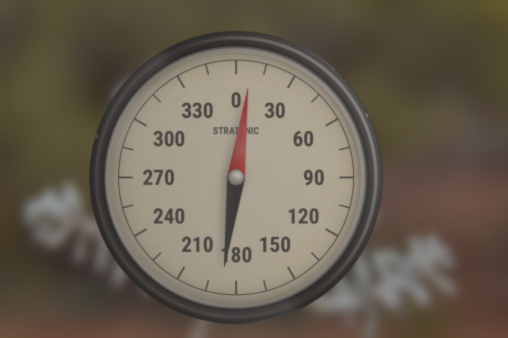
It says 7.5; °
